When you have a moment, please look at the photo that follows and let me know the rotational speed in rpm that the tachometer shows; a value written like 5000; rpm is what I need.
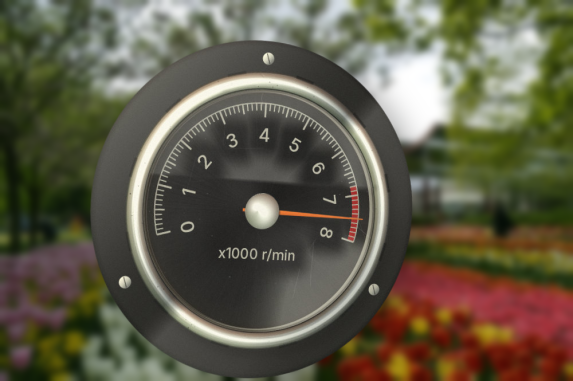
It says 7500; rpm
